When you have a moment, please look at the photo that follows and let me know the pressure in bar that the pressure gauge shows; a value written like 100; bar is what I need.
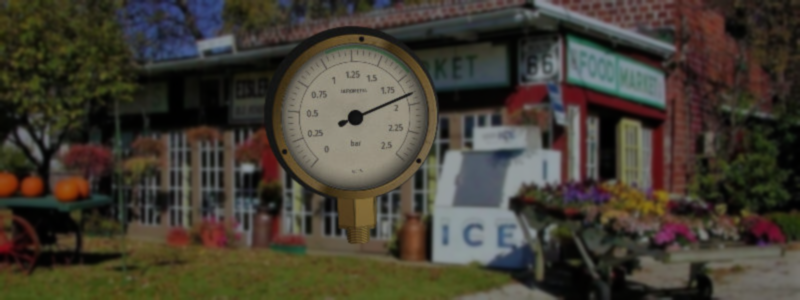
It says 1.9; bar
